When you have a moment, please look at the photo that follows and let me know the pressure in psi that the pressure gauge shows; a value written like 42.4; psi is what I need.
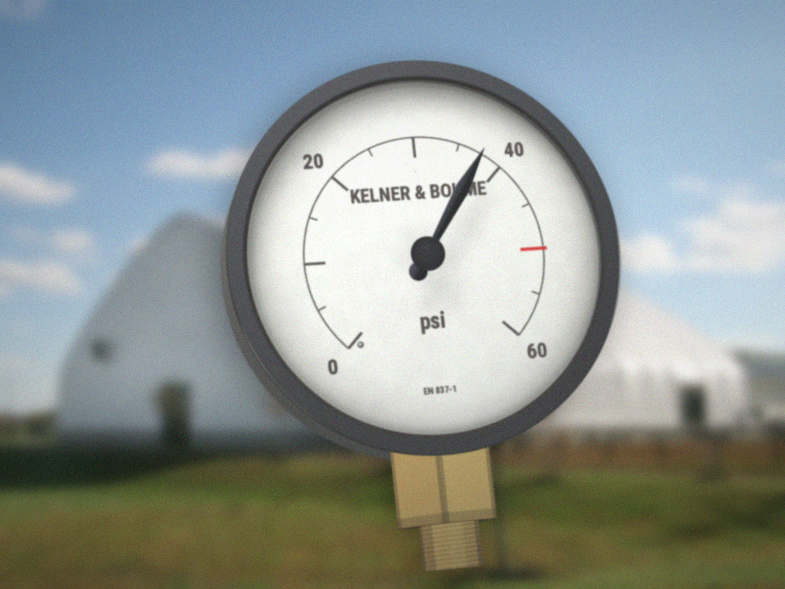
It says 37.5; psi
